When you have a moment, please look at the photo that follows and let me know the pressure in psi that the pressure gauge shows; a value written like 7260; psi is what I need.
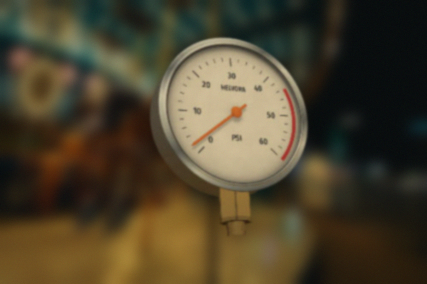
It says 2; psi
